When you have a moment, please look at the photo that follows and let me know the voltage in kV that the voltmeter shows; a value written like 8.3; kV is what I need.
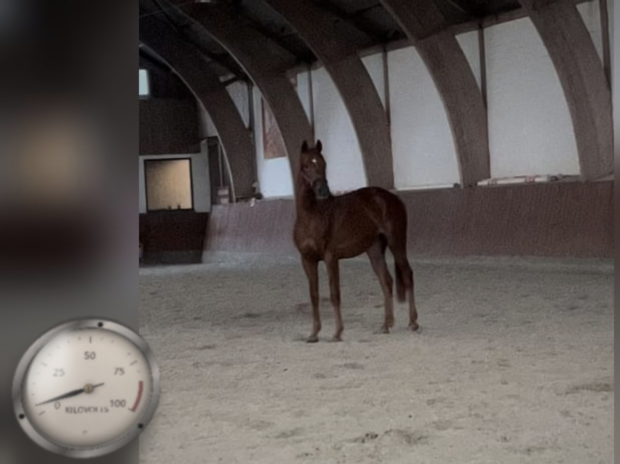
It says 5; kV
